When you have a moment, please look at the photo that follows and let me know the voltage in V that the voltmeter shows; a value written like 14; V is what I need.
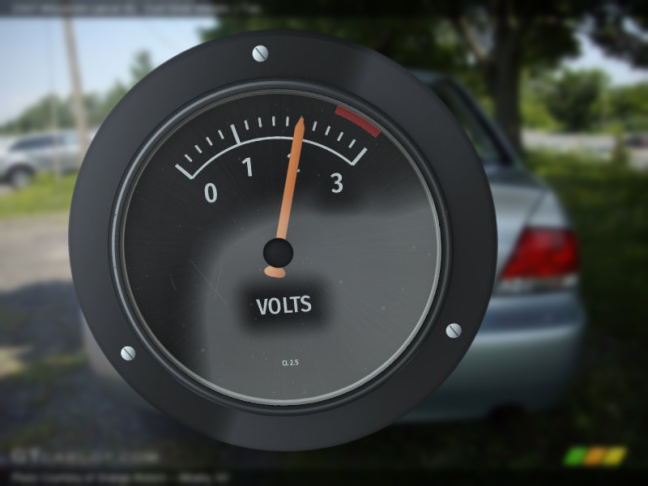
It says 2; V
